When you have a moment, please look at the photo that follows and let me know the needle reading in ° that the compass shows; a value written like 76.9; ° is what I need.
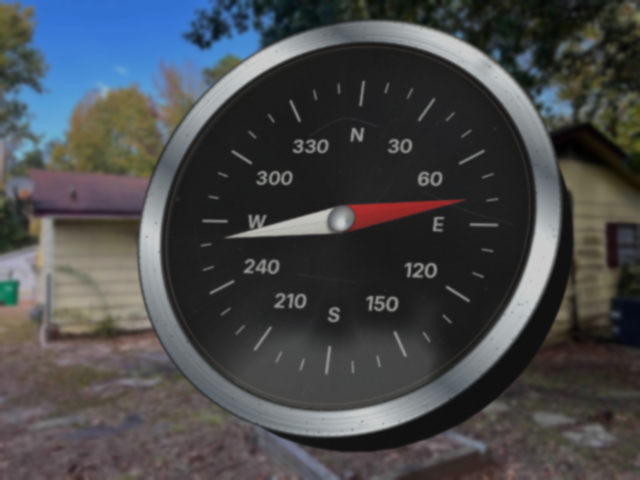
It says 80; °
